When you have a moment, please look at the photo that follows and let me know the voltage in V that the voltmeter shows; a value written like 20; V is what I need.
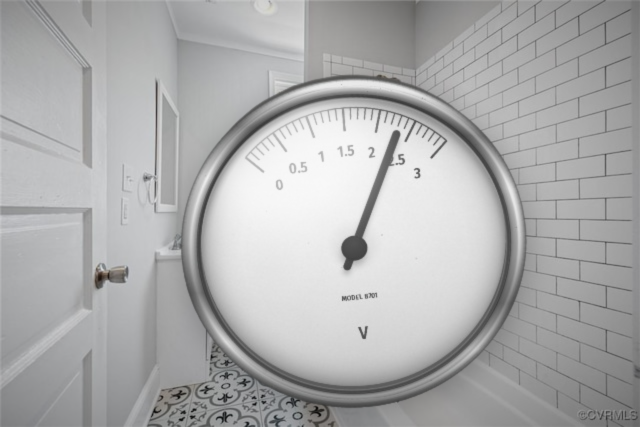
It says 2.3; V
